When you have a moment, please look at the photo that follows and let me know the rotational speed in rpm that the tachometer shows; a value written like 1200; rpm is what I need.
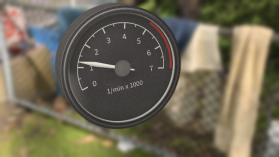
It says 1250; rpm
